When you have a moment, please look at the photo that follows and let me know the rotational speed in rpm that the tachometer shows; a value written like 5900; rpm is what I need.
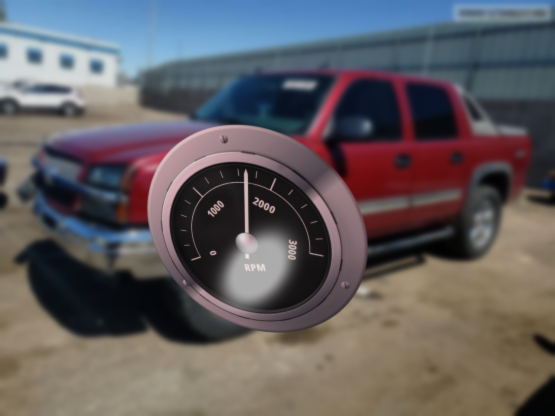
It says 1700; rpm
